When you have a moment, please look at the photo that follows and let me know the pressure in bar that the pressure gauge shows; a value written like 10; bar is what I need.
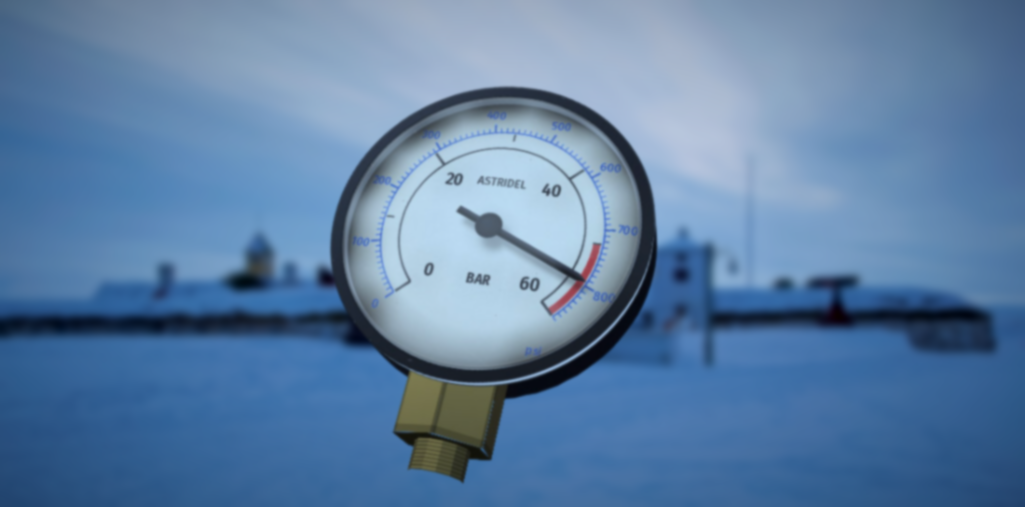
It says 55; bar
